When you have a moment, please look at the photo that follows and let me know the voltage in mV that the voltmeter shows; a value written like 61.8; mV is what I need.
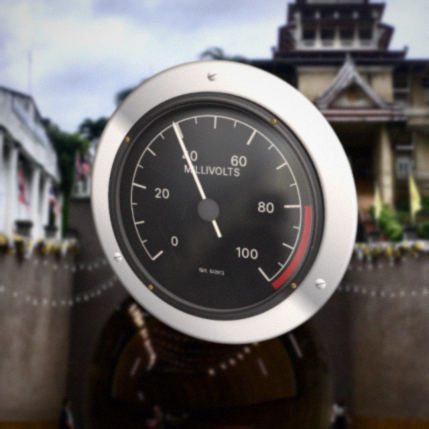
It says 40; mV
